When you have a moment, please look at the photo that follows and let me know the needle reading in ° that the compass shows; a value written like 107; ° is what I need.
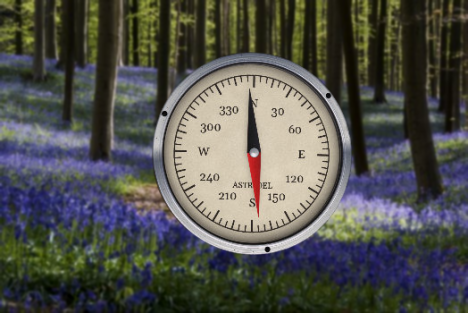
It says 175; °
